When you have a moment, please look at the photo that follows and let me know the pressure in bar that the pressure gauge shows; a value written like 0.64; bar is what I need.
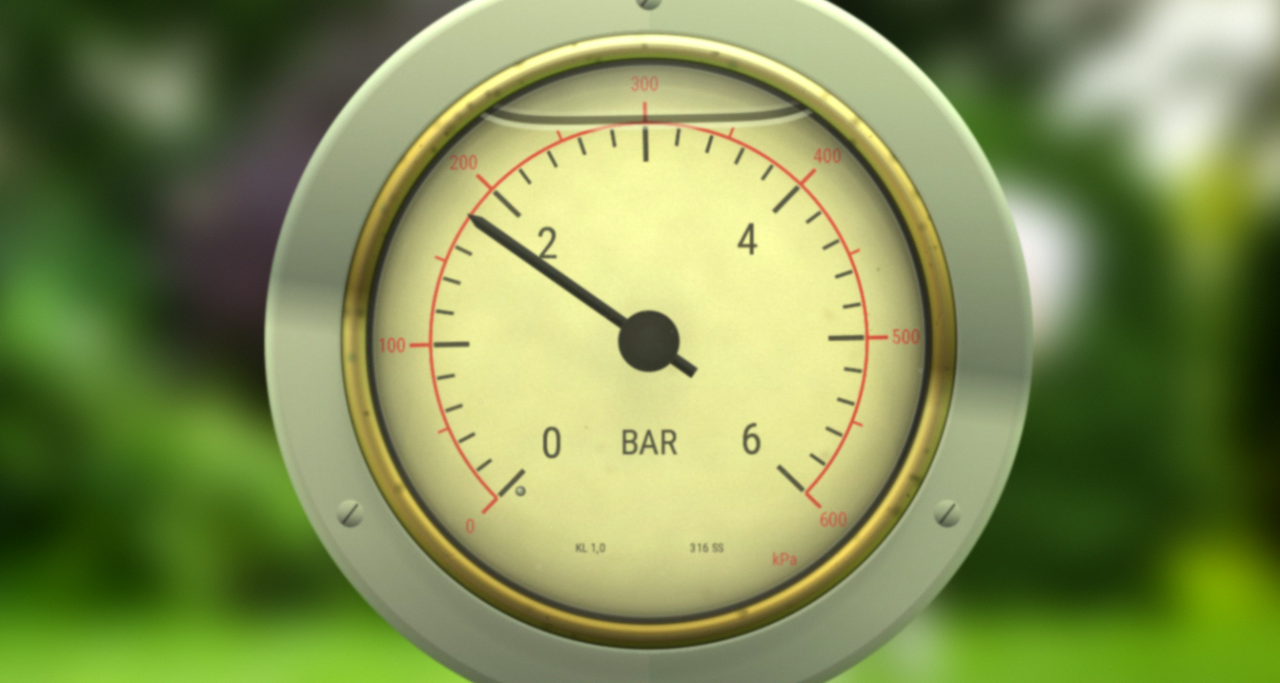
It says 1.8; bar
